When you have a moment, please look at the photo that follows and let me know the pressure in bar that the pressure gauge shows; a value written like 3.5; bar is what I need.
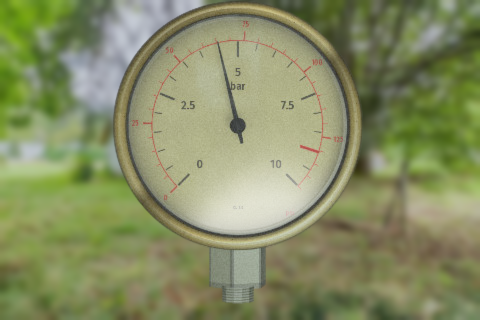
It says 4.5; bar
